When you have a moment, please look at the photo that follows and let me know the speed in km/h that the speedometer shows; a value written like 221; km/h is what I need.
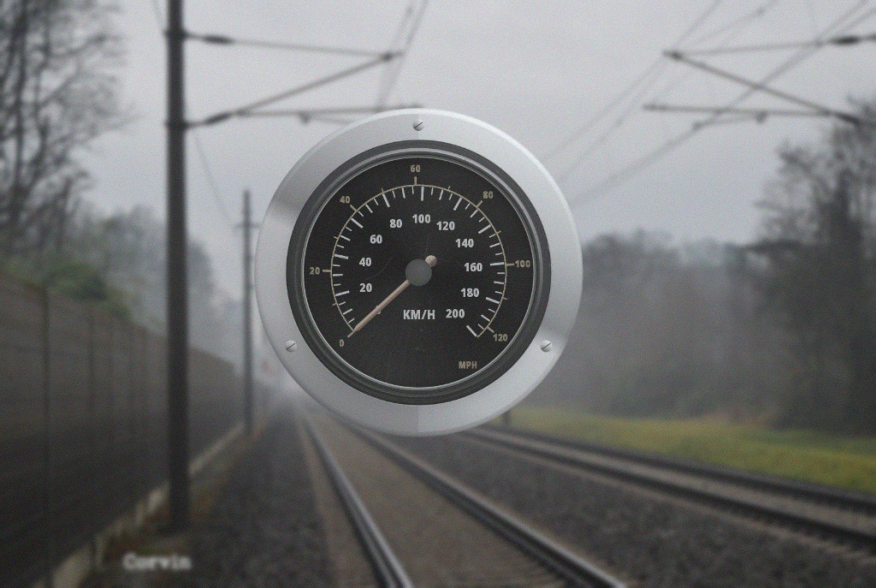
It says 0; km/h
